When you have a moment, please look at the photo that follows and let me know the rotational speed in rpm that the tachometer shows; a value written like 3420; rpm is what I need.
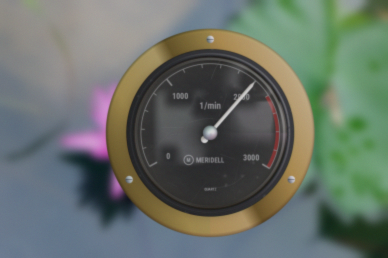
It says 2000; rpm
